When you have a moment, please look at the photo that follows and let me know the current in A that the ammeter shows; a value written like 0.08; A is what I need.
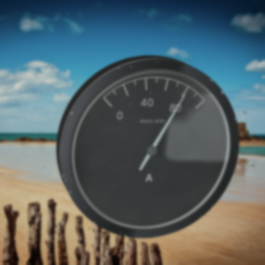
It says 80; A
